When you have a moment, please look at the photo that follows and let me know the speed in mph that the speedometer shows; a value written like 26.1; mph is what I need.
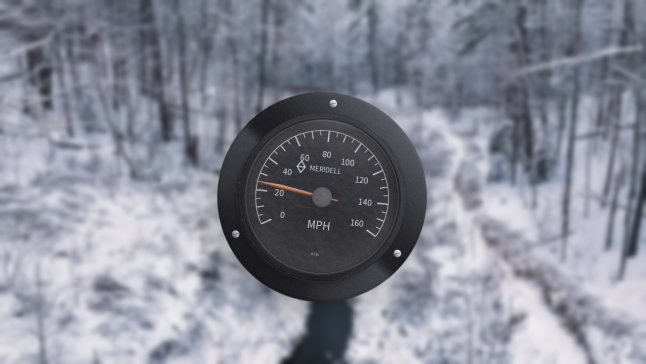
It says 25; mph
